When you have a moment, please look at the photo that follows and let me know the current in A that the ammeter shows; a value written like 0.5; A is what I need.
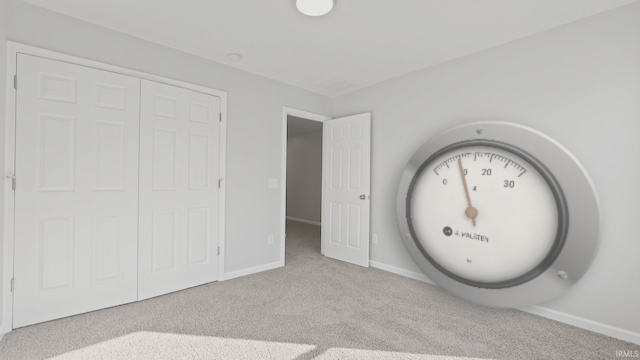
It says 10; A
